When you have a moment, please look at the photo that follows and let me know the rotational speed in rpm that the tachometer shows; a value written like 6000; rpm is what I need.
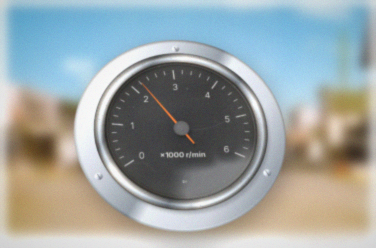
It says 2200; rpm
